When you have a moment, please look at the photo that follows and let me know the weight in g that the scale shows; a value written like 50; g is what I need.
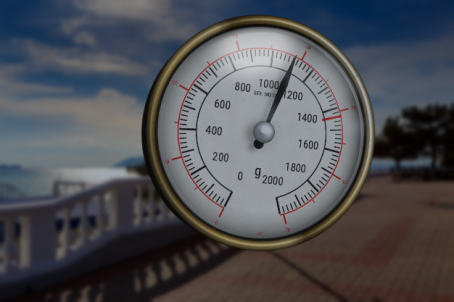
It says 1100; g
